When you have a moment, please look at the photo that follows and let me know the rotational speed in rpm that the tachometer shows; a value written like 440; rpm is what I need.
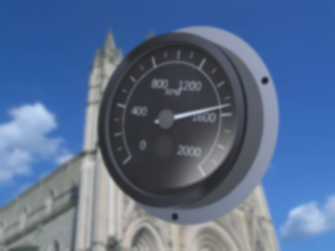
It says 1550; rpm
